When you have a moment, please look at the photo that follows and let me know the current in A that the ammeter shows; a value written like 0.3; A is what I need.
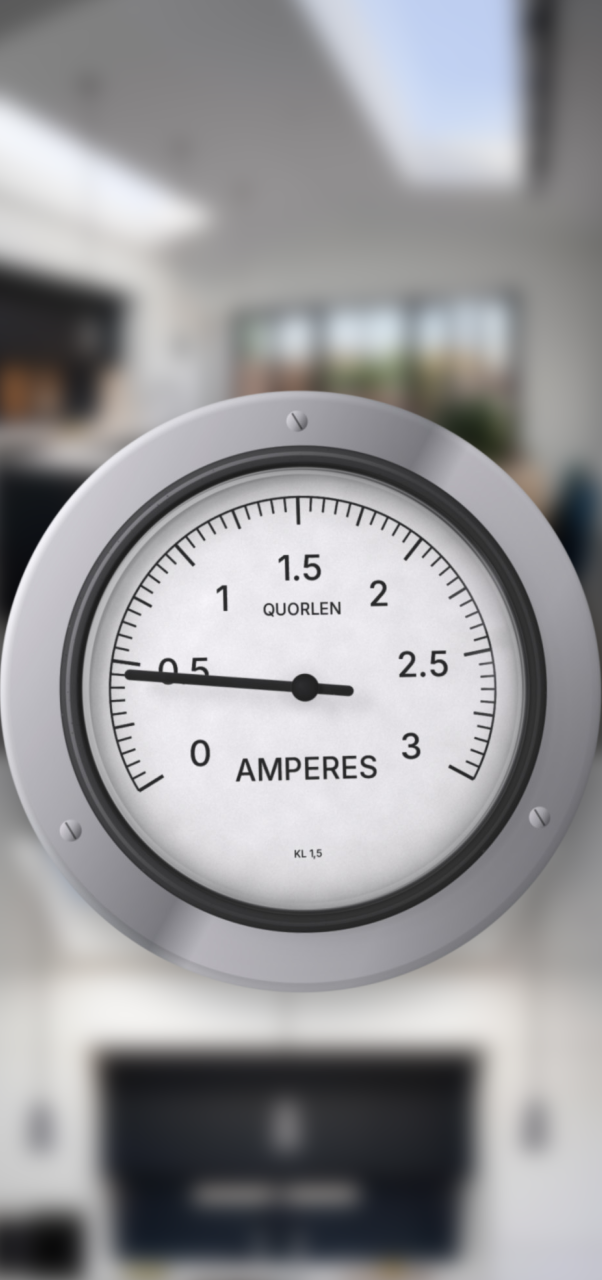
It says 0.45; A
